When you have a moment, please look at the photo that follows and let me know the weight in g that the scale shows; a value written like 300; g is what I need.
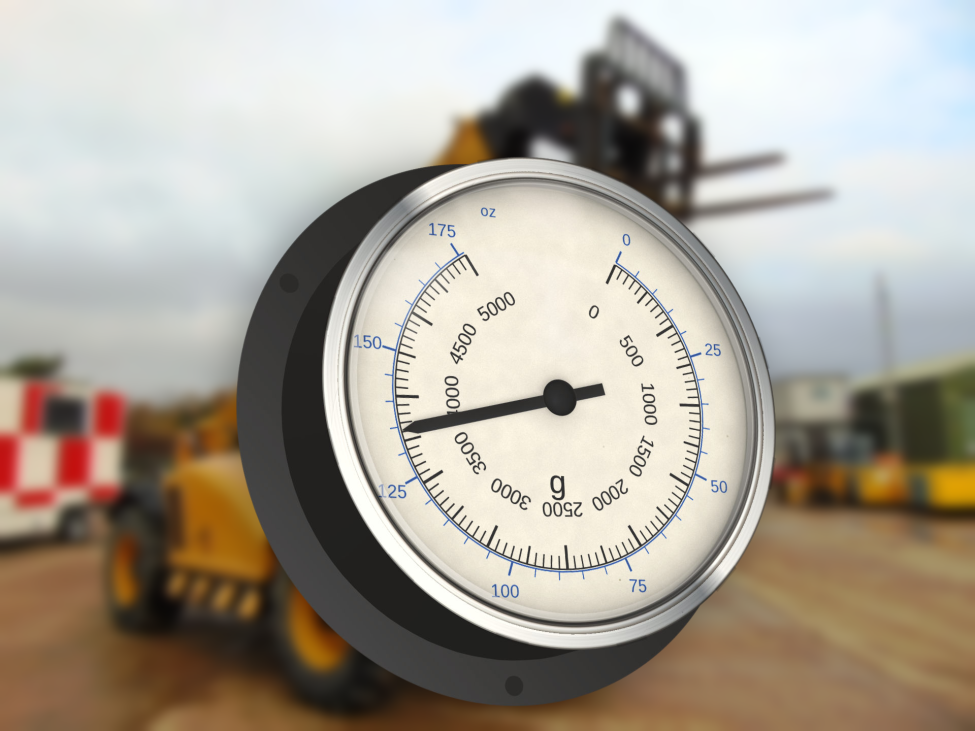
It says 3800; g
